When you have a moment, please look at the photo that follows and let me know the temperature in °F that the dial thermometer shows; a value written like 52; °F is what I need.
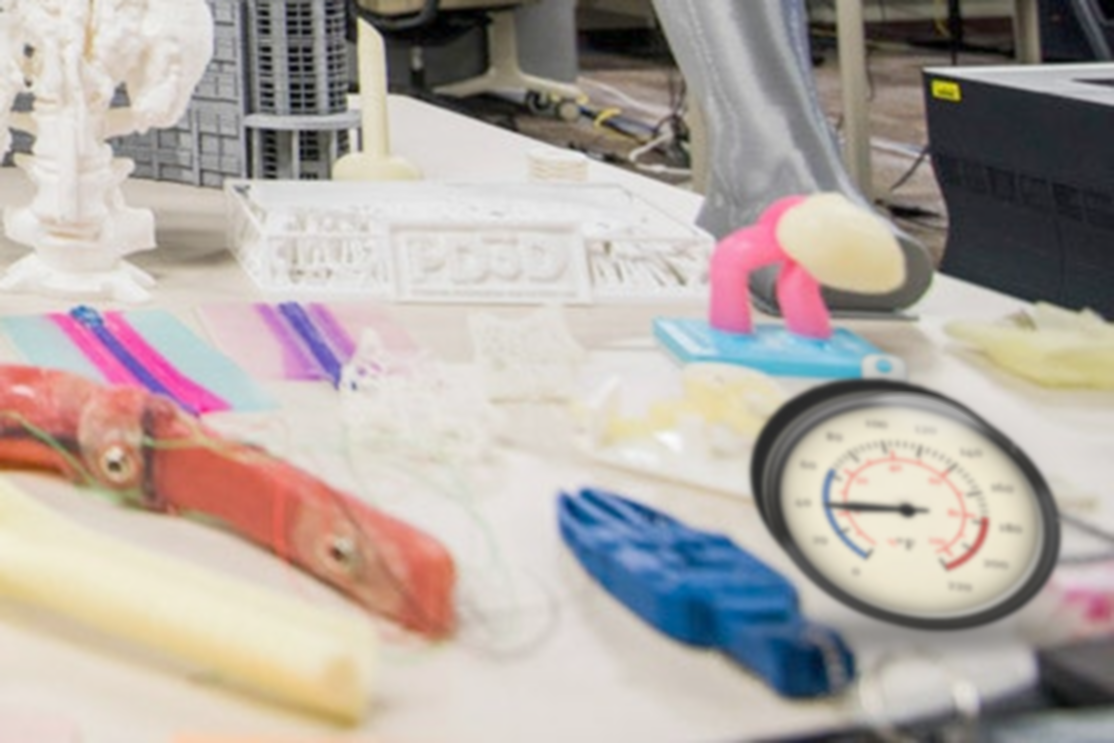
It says 40; °F
